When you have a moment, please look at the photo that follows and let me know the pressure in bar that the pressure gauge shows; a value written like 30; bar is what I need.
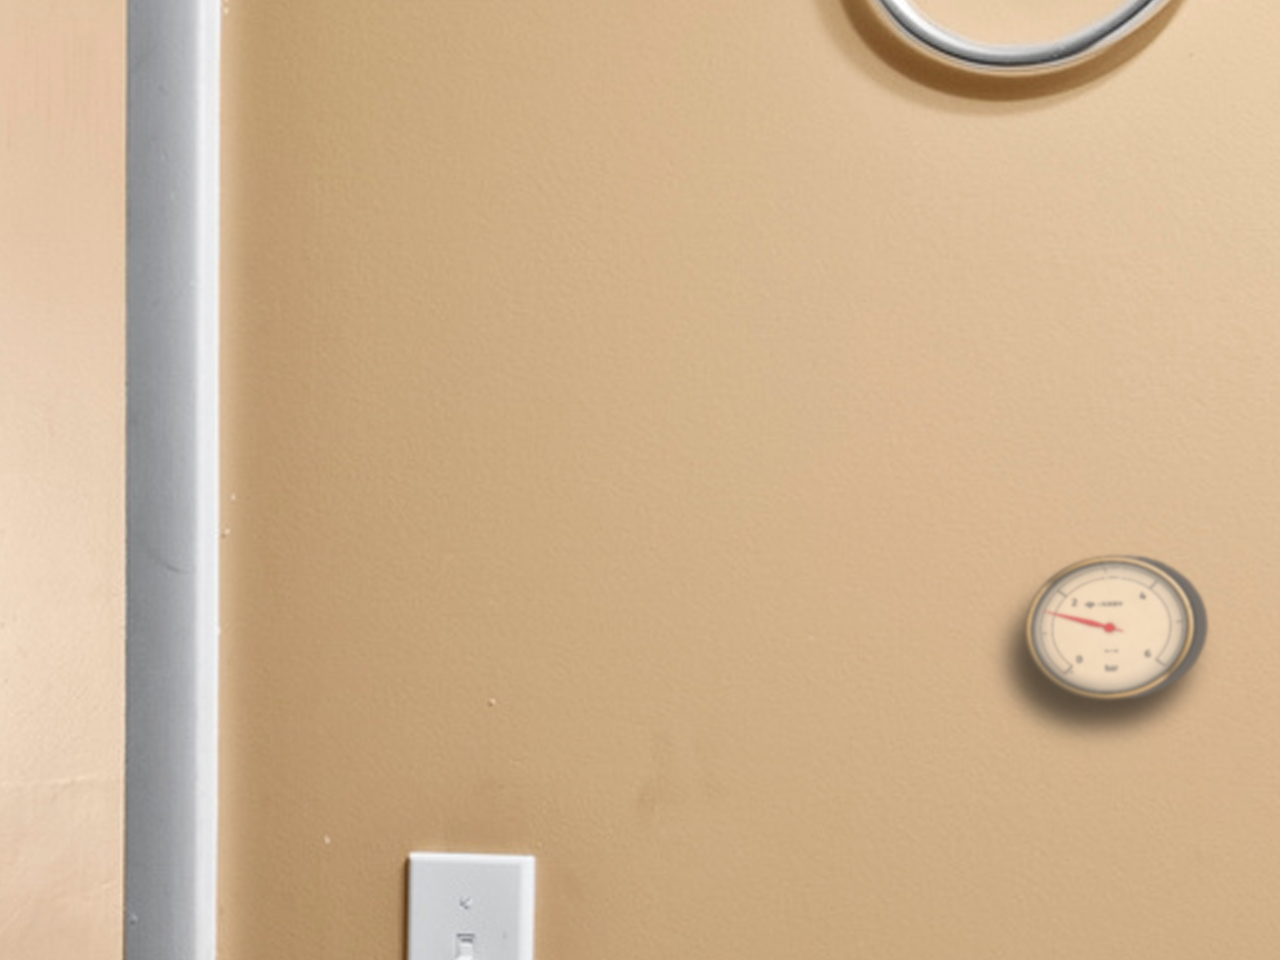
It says 1.5; bar
